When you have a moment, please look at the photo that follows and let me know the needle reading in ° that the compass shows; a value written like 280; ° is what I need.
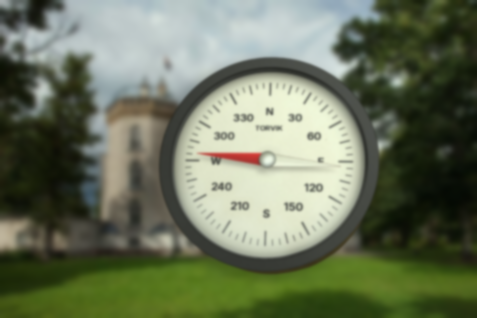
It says 275; °
